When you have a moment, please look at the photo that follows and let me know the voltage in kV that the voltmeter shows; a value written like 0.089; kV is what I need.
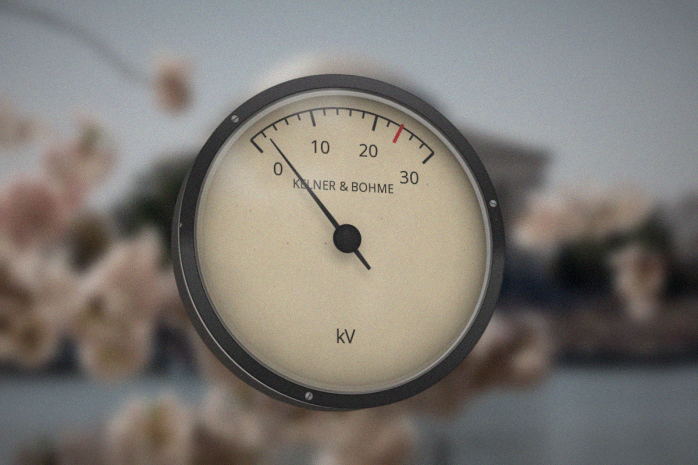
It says 2; kV
